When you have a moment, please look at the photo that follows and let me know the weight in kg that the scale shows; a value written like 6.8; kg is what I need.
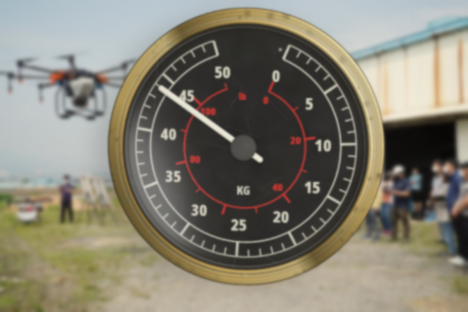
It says 44; kg
